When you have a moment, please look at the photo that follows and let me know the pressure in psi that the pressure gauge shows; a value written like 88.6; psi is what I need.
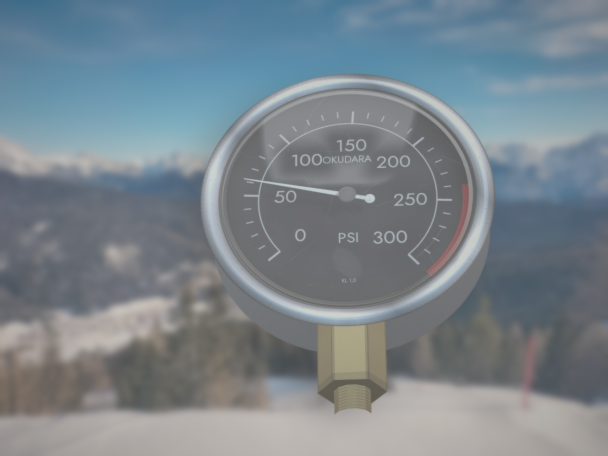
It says 60; psi
